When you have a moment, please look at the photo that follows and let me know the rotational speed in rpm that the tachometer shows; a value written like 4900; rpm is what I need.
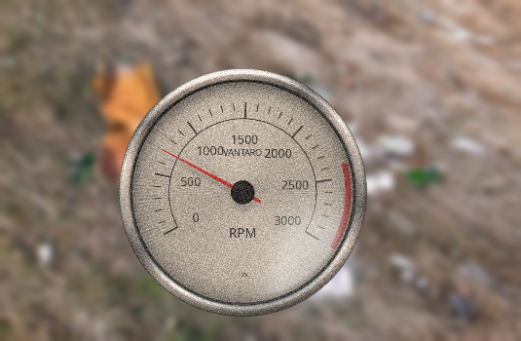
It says 700; rpm
